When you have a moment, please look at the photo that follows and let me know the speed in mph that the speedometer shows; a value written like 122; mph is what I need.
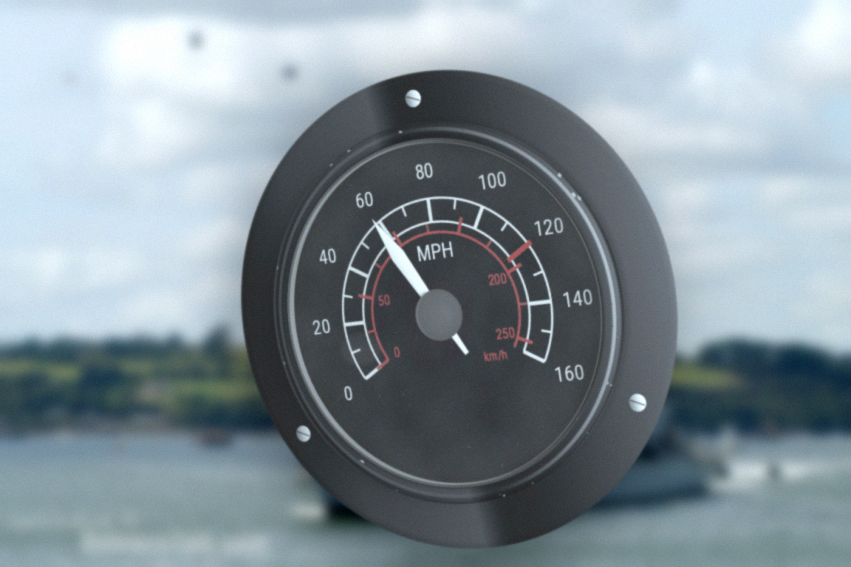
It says 60; mph
